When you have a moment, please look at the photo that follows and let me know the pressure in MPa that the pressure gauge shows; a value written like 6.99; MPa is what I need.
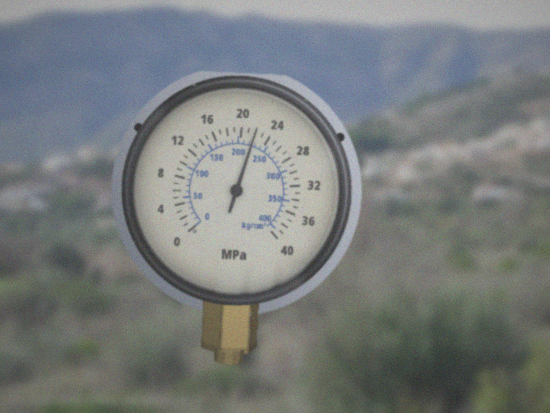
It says 22; MPa
